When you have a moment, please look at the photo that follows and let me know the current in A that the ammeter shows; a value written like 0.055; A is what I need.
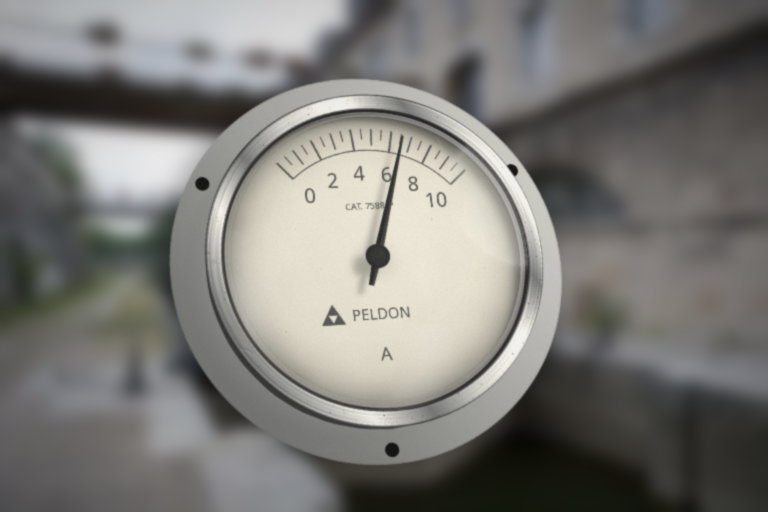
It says 6.5; A
